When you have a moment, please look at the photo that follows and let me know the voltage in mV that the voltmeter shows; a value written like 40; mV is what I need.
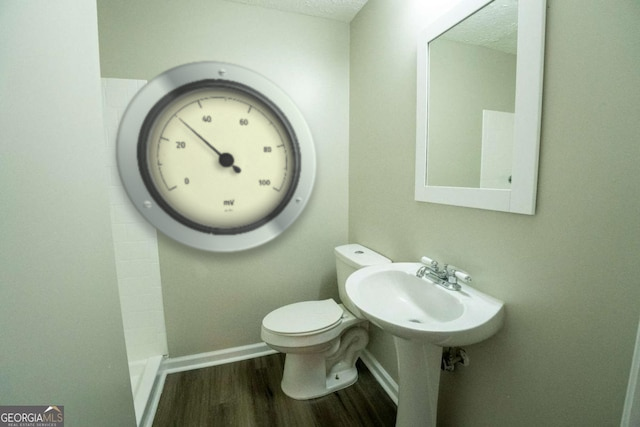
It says 30; mV
